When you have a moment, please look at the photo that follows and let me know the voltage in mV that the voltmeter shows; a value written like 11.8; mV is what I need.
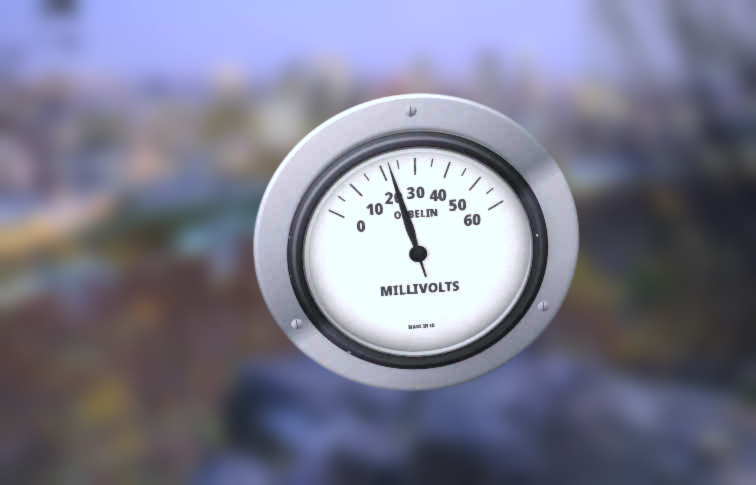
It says 22.5; mV
